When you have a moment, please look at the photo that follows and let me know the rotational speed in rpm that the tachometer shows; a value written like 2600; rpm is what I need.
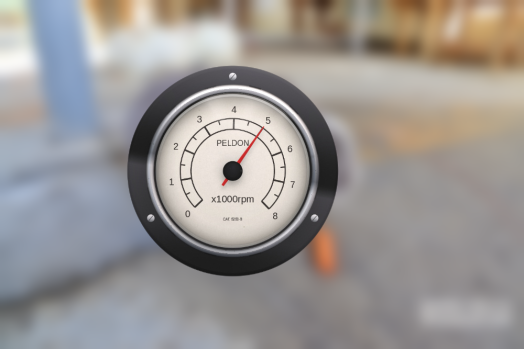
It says 5000; rpm
